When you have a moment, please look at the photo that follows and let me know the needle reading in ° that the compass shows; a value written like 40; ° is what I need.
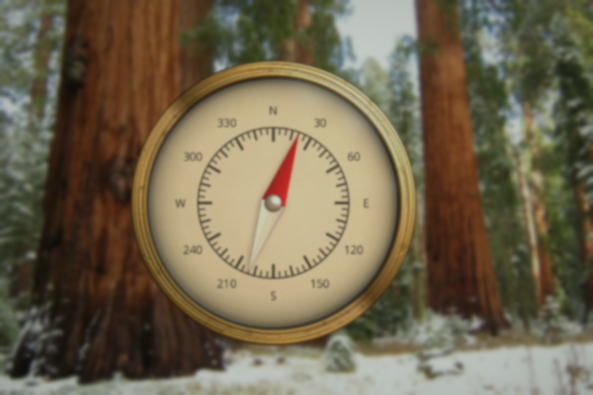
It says 20; °
